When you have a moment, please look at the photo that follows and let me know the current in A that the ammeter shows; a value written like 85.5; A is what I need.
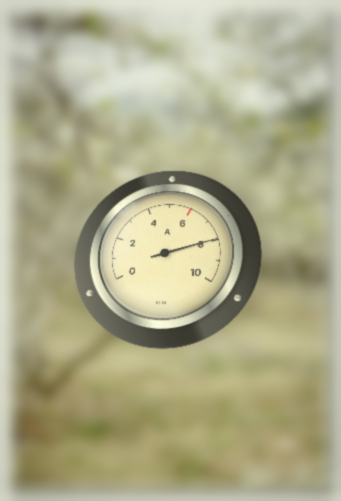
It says 8; A
